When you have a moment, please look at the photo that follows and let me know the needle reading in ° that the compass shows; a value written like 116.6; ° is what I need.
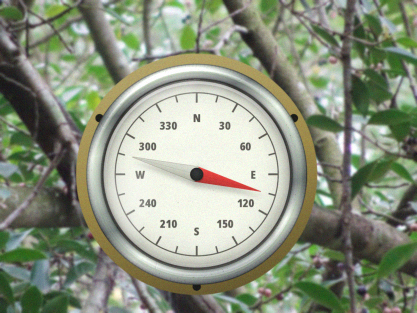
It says 105; °
